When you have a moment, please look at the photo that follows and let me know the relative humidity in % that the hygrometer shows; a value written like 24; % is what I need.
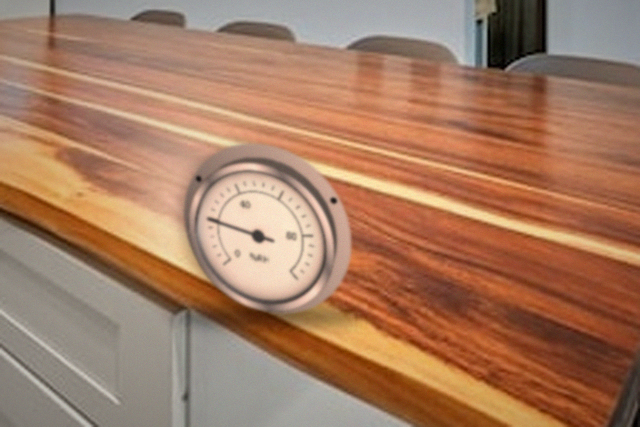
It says 20; %
